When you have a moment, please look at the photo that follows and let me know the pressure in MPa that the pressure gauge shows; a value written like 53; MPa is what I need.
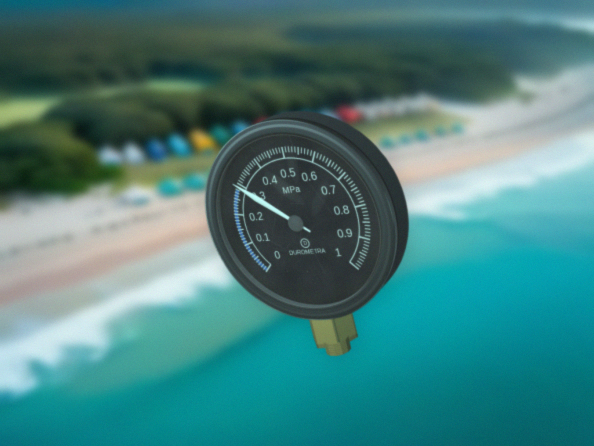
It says 0.3; MPa
